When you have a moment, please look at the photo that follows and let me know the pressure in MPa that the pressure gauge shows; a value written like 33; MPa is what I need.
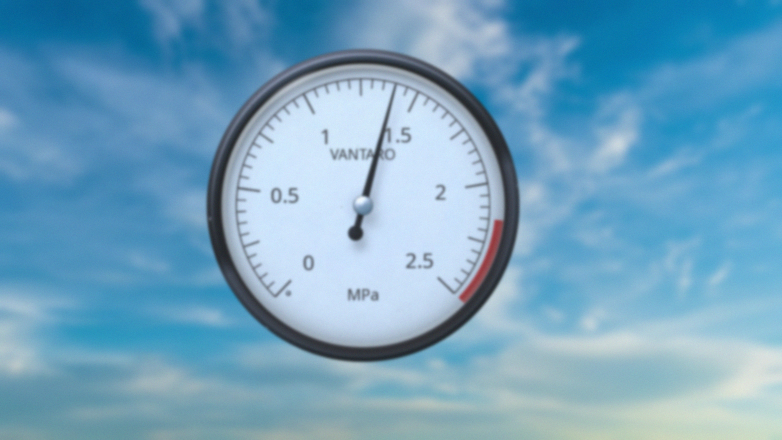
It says 1.4; MPa
